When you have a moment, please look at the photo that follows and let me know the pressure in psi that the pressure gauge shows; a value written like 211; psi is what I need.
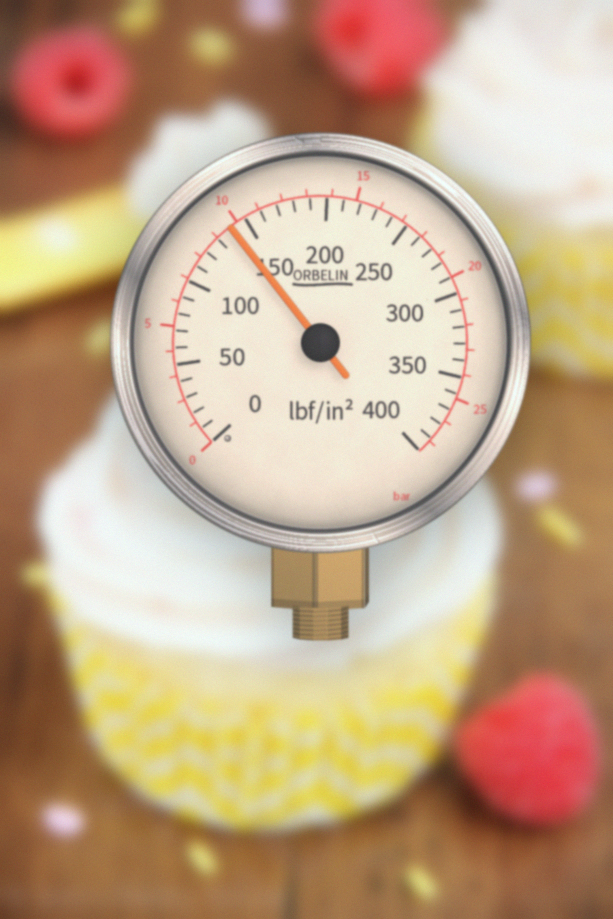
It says 140; psi
